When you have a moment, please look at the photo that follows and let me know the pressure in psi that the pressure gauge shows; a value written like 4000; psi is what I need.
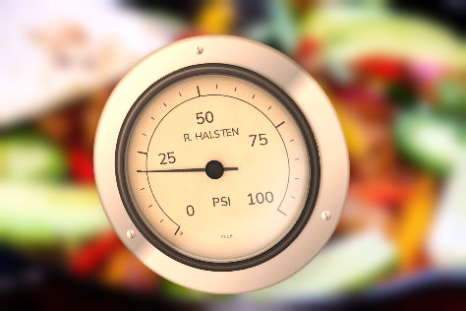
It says 20; psi
